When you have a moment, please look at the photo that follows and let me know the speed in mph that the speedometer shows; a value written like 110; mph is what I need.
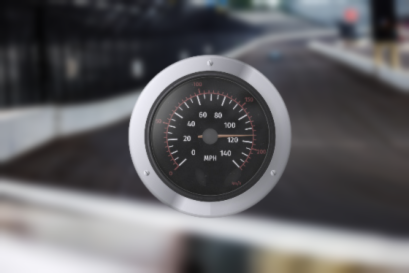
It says 115; mph
